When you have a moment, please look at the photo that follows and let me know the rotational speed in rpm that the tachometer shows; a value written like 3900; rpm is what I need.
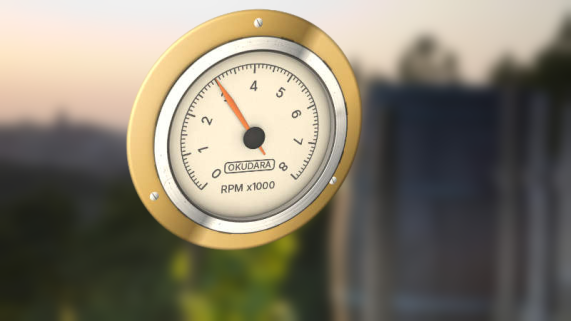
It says 3000; rpm
